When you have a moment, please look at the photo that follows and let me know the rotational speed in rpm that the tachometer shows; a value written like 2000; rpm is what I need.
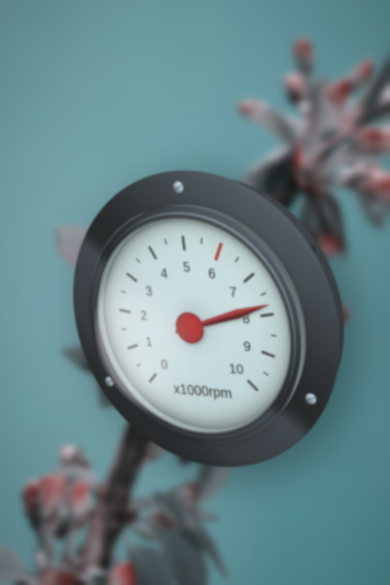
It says 7750; rpm
